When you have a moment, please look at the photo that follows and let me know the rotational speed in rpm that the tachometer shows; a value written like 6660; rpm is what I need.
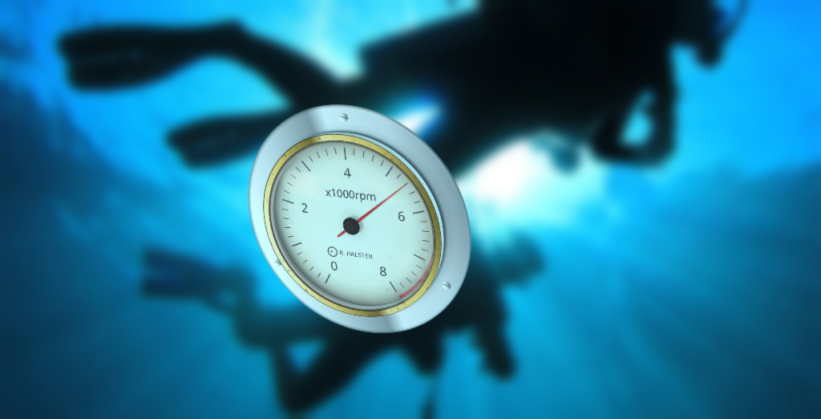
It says 5400; rpm
